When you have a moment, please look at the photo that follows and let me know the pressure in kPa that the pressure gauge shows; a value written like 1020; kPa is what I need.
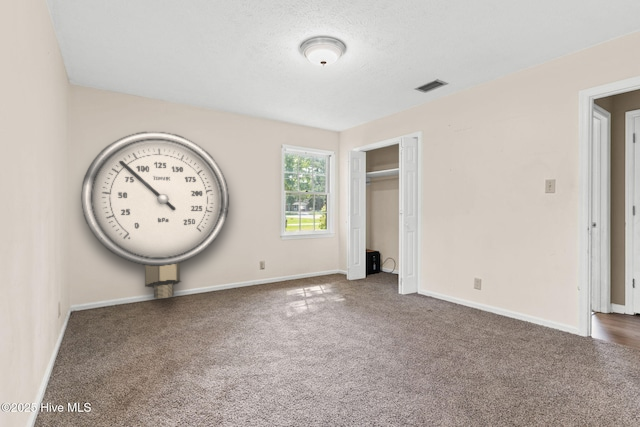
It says 85; kPa
